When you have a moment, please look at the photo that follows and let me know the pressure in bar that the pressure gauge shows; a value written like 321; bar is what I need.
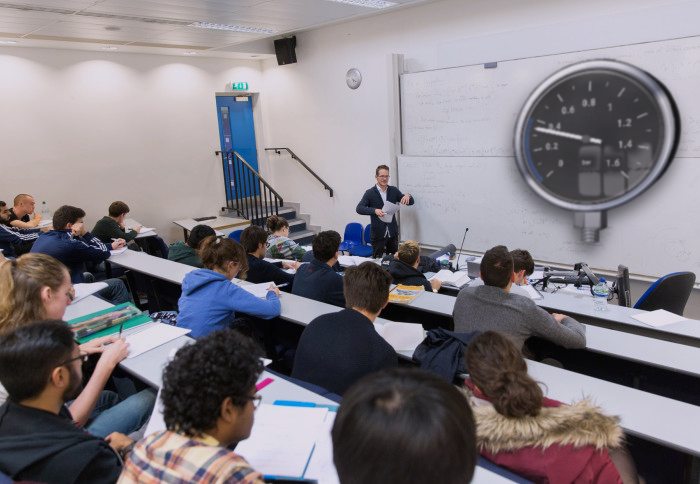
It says 0.35; bar
